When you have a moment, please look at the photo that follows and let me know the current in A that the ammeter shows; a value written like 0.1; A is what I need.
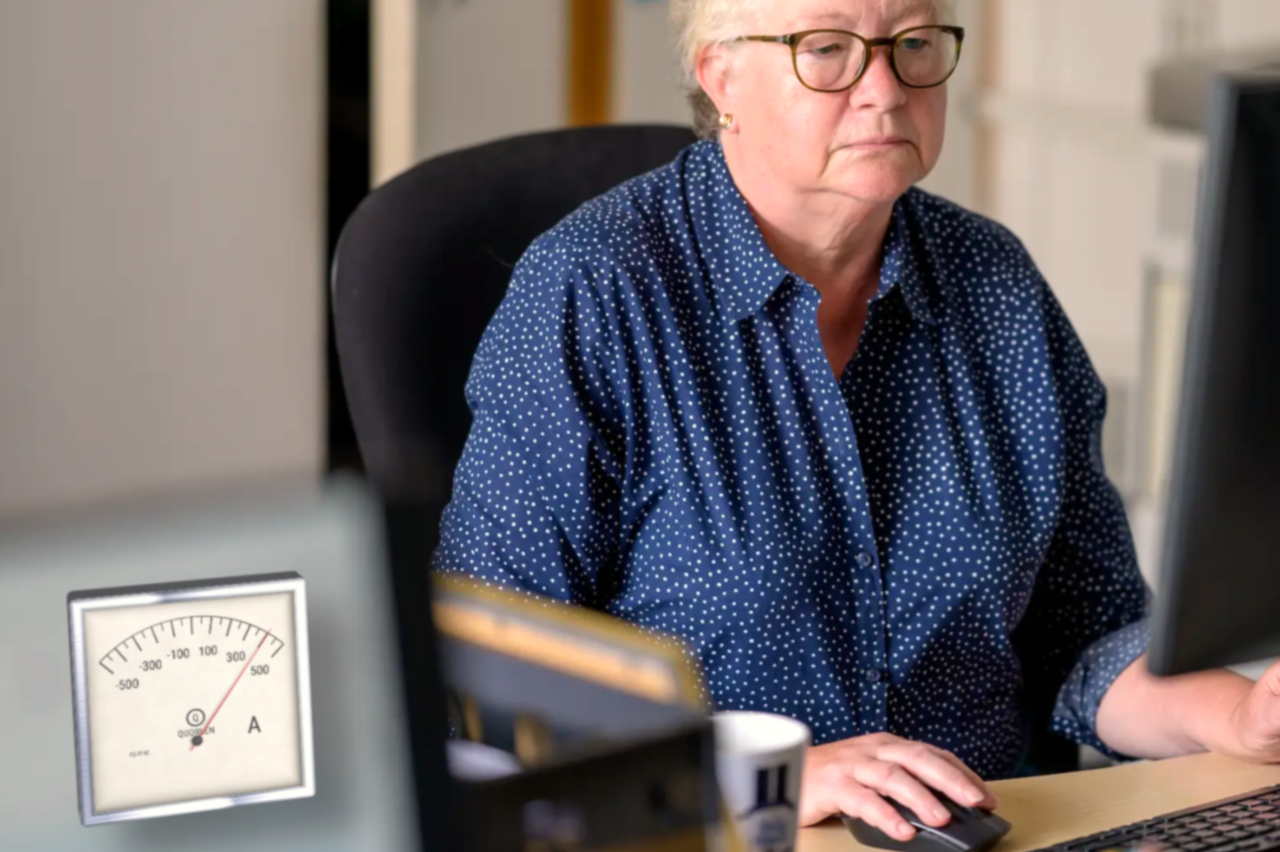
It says 400; A
